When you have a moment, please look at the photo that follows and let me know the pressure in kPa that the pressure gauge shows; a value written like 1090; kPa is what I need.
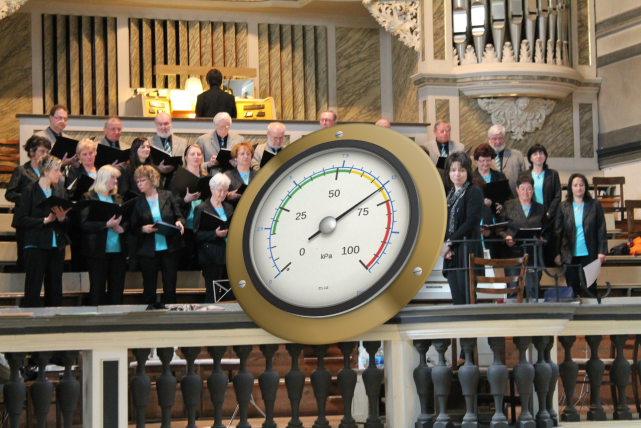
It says 70; kPa
